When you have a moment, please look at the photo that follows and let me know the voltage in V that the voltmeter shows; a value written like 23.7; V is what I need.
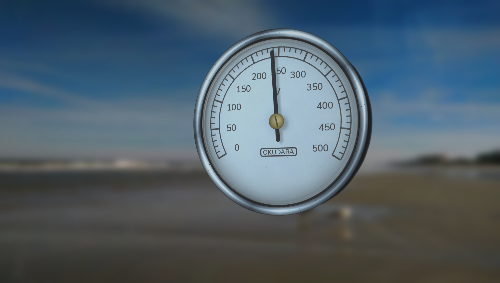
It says 240; V
